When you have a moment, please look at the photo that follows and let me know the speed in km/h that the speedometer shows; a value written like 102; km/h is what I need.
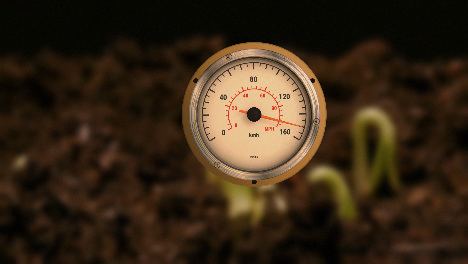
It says 150; km/h
